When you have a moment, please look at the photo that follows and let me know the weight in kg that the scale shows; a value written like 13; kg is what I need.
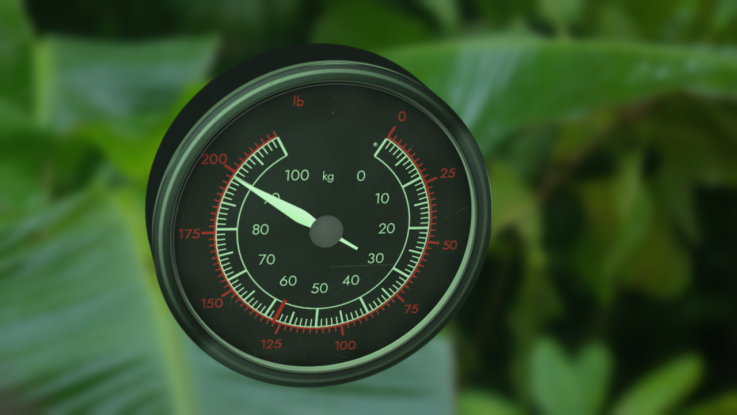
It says 90; kg
